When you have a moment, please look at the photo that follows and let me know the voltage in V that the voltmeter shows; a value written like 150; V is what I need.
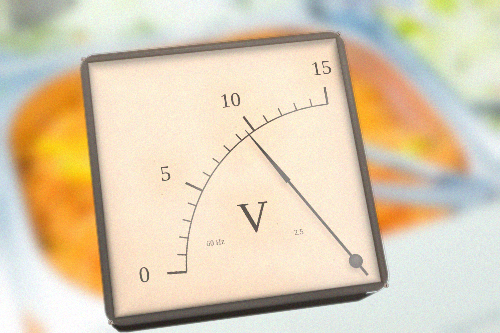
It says 9.5; V
